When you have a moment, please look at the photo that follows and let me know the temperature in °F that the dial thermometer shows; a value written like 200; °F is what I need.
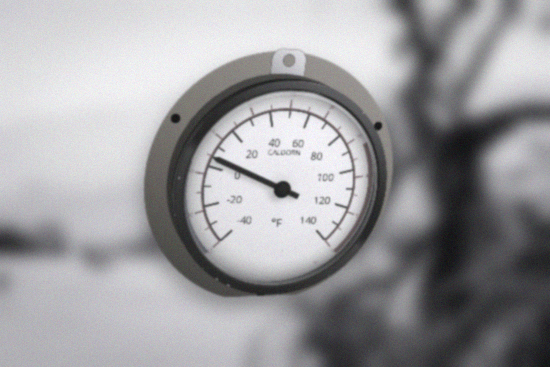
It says 5; °F
